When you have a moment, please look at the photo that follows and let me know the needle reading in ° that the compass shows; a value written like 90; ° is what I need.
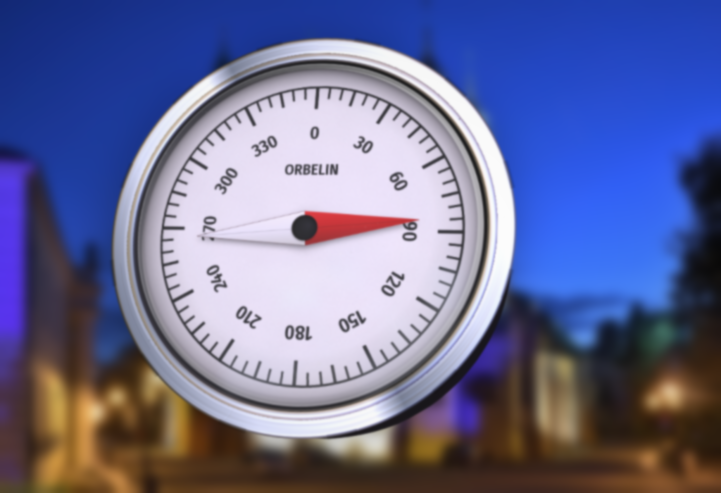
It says 85; °
